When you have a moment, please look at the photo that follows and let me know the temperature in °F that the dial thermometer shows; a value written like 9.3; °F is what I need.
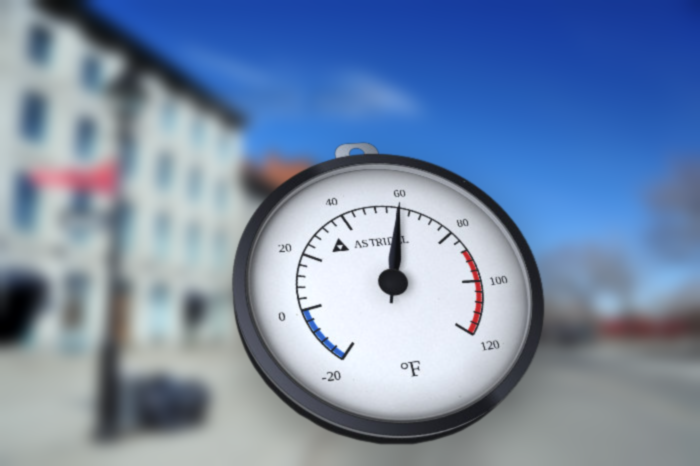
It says 60; °F
